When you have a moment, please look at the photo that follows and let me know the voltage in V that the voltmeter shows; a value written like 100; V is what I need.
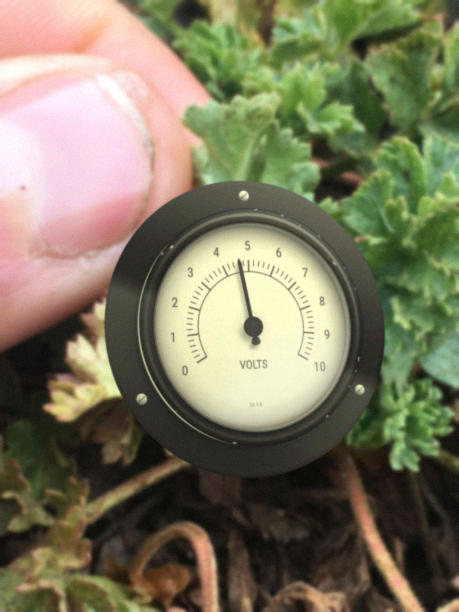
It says 4.6; V
